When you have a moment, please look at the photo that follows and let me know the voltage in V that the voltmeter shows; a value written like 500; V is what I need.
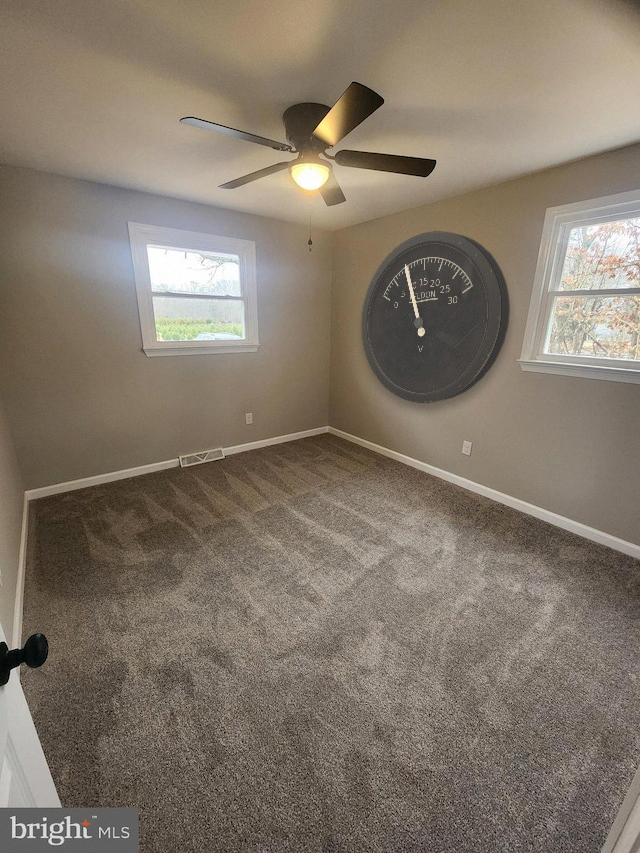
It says 10; V
